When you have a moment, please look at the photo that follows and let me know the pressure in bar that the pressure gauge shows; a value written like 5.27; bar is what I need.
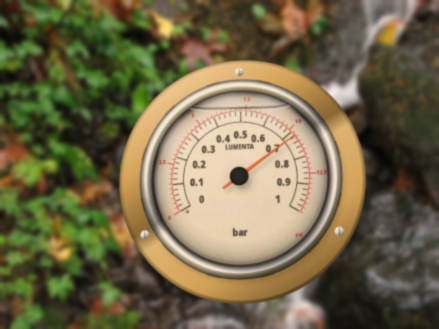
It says 0.72; bar
